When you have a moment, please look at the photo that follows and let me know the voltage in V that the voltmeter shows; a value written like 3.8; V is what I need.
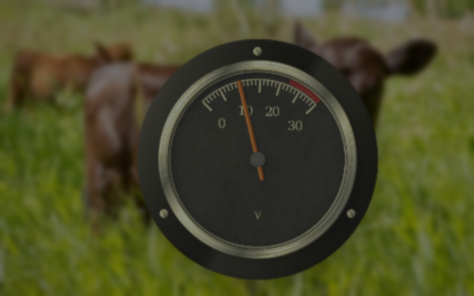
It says 10; V
